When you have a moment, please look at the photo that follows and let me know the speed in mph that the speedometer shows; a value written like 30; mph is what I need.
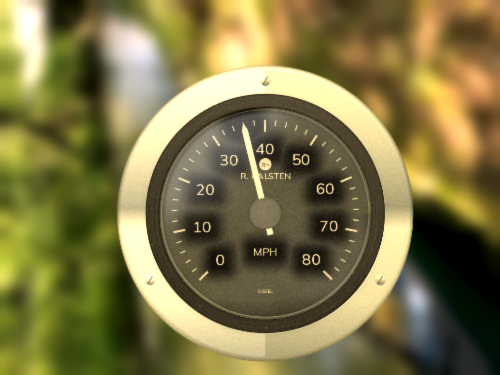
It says 36; mph
